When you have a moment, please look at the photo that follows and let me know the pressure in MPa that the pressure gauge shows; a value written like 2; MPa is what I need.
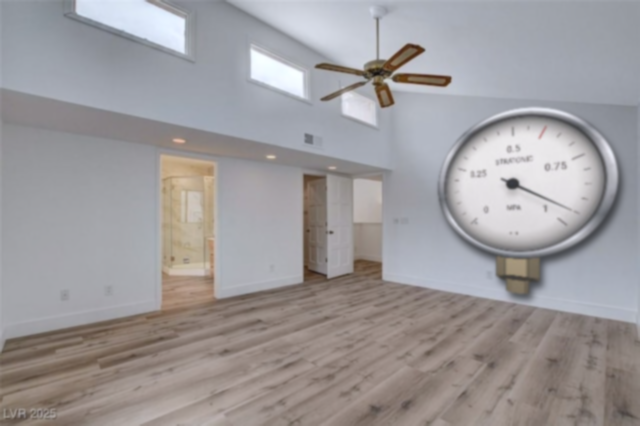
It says 0.95; MPa
